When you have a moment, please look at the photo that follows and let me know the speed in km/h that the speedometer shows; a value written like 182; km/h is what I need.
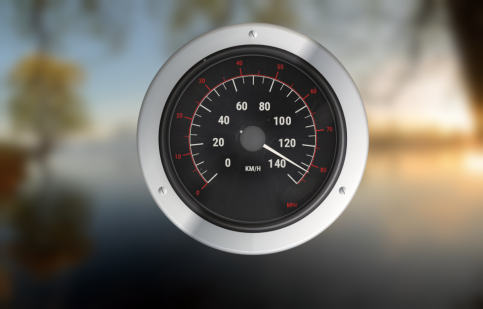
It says 132.5; km/h
